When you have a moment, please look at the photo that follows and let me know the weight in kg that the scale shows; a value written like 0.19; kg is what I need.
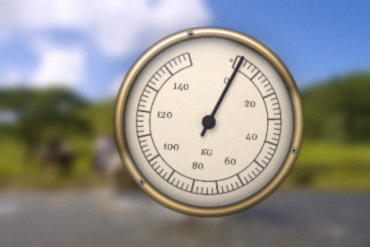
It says 2; kg
